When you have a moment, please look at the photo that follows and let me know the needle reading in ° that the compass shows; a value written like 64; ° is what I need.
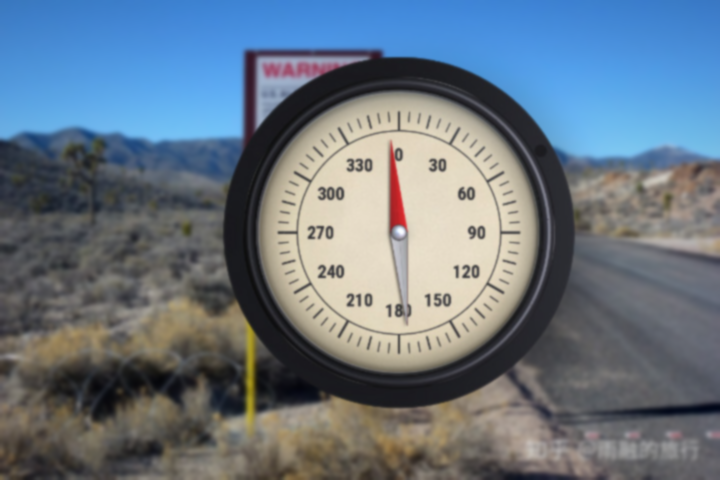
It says 355; °
